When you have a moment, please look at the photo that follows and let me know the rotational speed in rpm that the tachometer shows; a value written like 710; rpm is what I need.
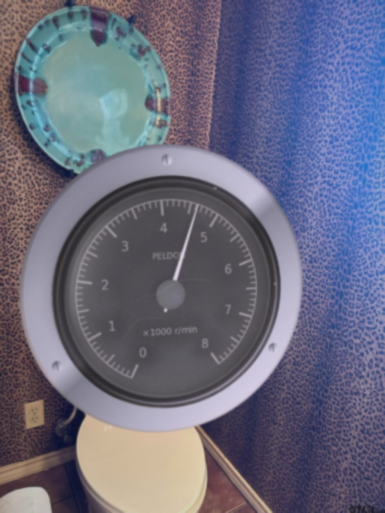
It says 4600; rpm
